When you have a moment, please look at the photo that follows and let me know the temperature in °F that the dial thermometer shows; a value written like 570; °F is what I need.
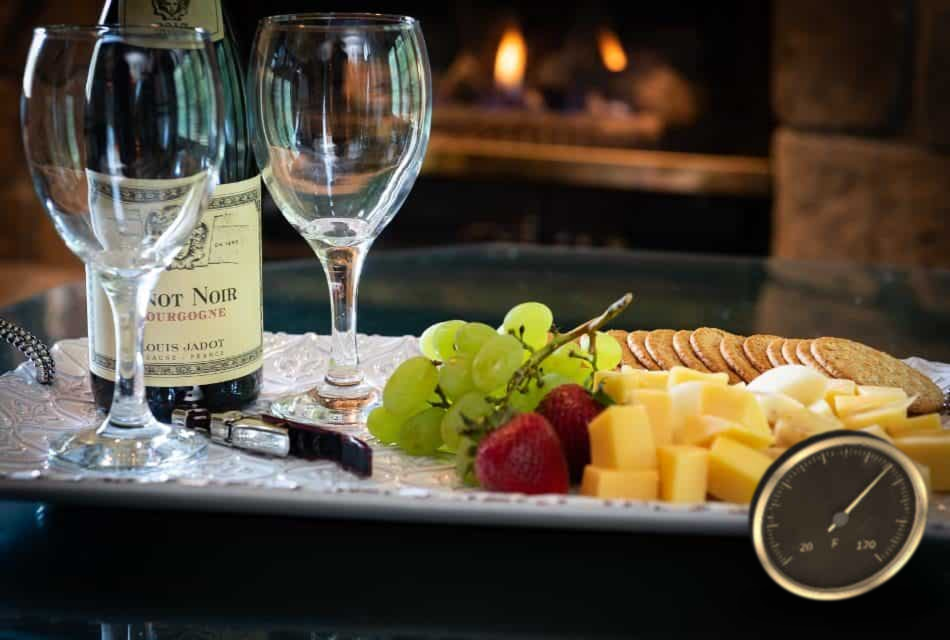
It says 70; °F
